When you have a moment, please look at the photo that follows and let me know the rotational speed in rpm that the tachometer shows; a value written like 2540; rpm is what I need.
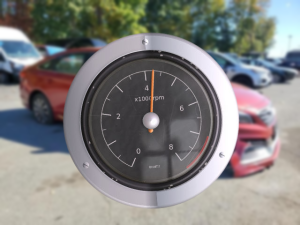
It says 4250; rpm
